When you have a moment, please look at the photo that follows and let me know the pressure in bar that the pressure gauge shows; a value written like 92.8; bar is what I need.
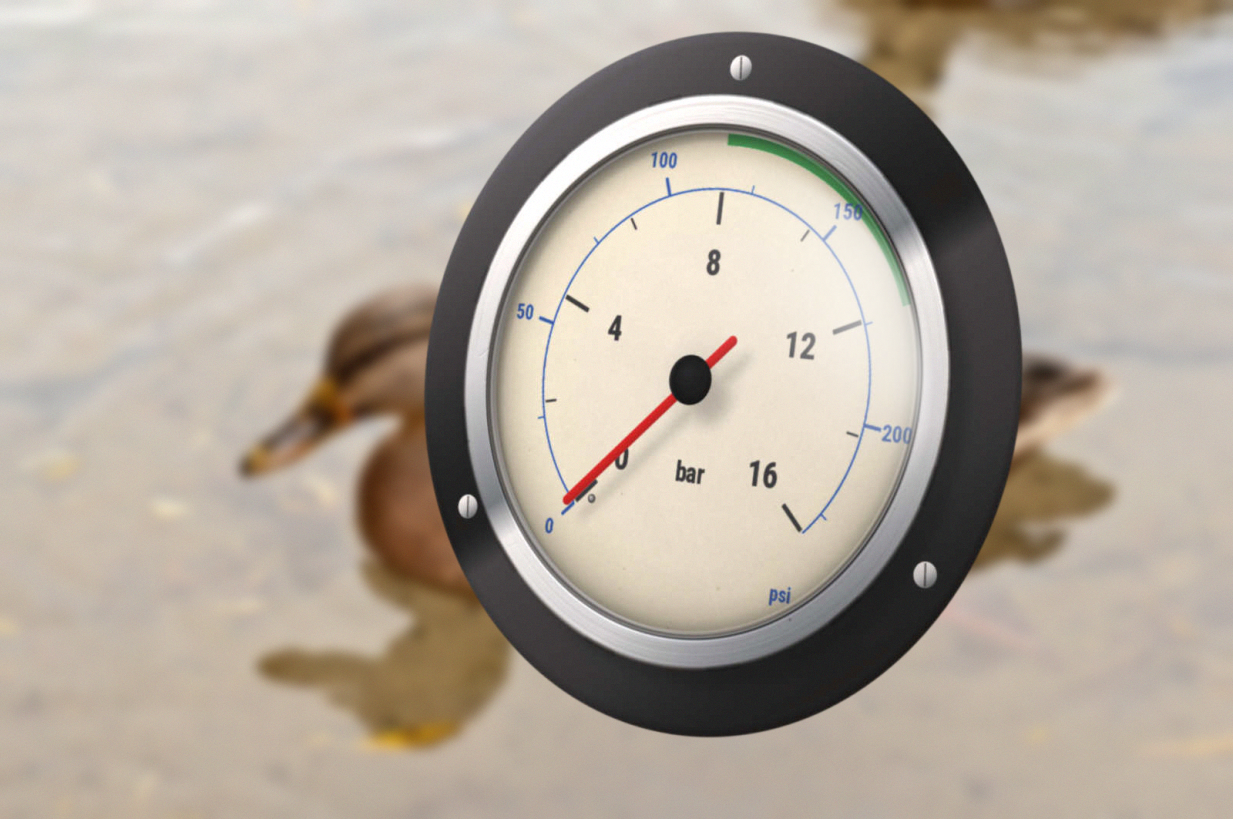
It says 0; bar
